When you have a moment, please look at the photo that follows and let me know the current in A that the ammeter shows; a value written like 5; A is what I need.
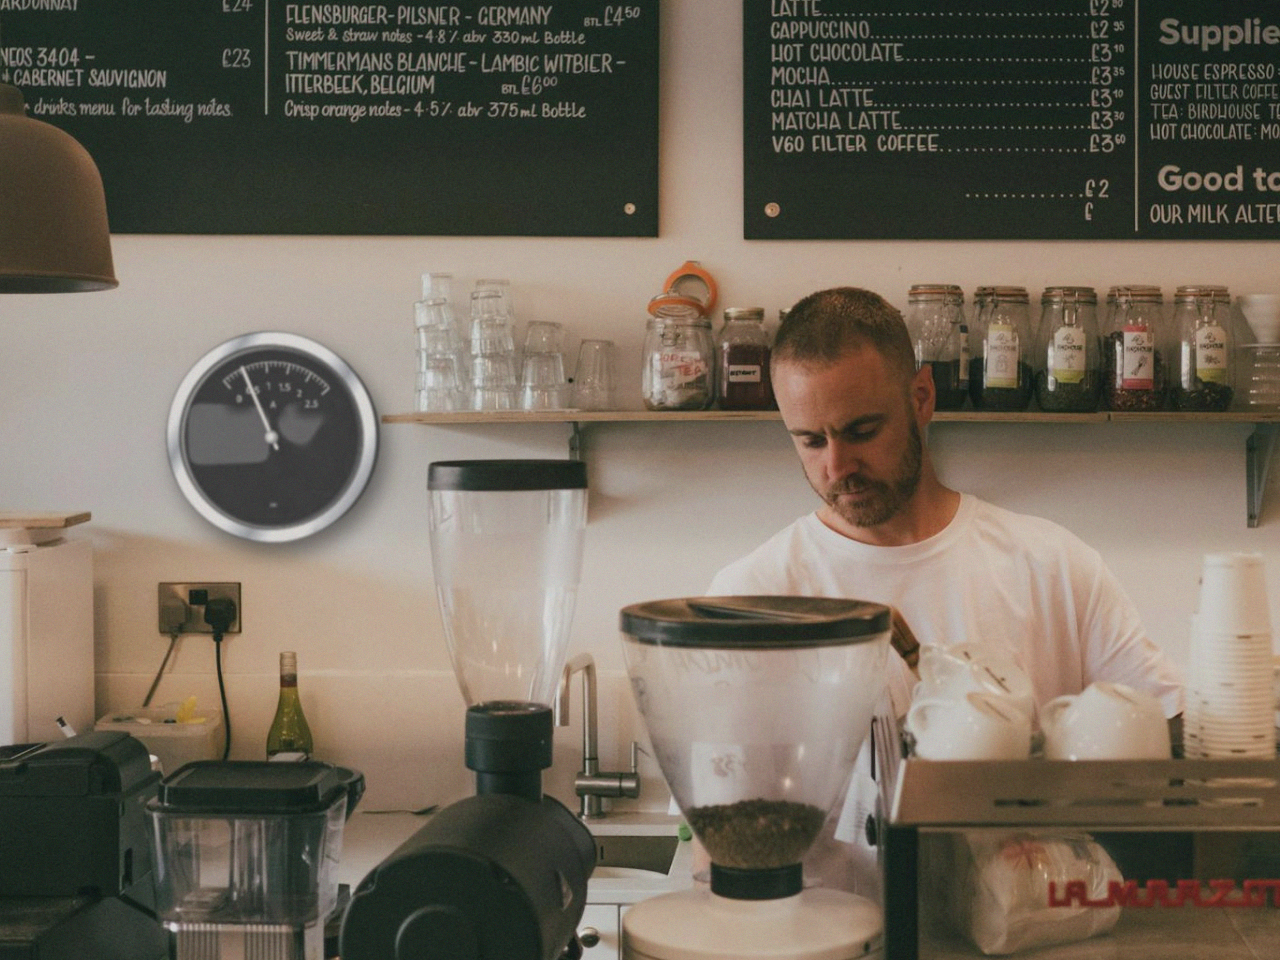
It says 0.5; A
